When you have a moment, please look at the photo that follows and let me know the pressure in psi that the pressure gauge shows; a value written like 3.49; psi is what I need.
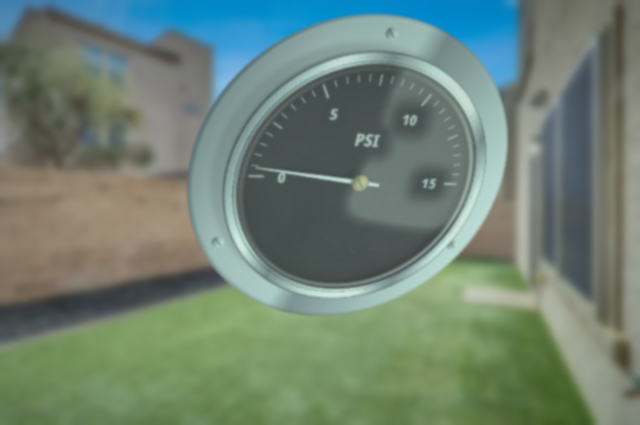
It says 0.5; psi
